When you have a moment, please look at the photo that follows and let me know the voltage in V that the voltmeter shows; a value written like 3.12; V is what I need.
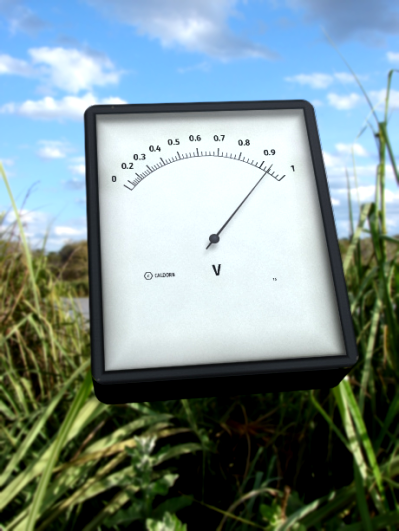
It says 0.94; V
